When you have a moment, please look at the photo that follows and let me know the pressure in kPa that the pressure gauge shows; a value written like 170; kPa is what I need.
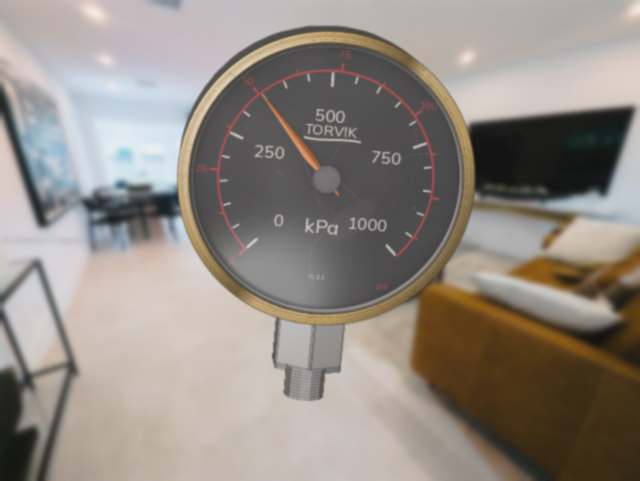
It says 350; kPa
